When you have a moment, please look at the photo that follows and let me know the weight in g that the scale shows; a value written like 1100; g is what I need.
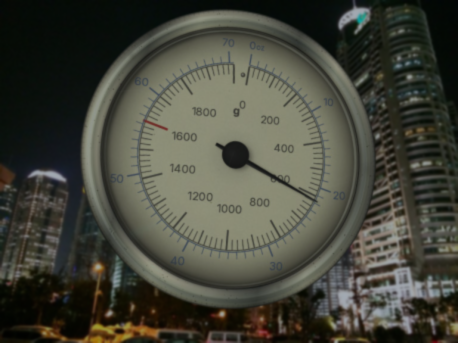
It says 620; g
